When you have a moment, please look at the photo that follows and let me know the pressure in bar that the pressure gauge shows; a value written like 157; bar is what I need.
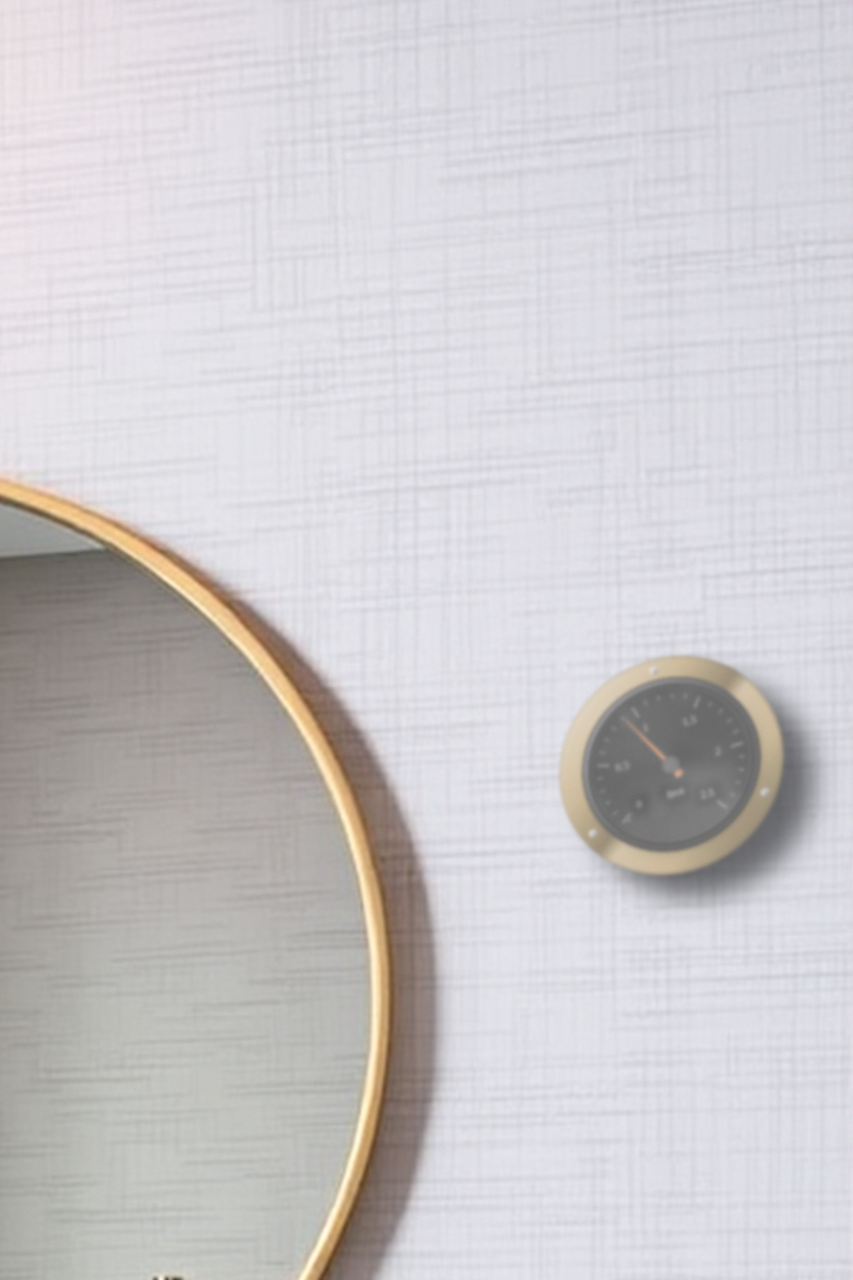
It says 0.9; bar
